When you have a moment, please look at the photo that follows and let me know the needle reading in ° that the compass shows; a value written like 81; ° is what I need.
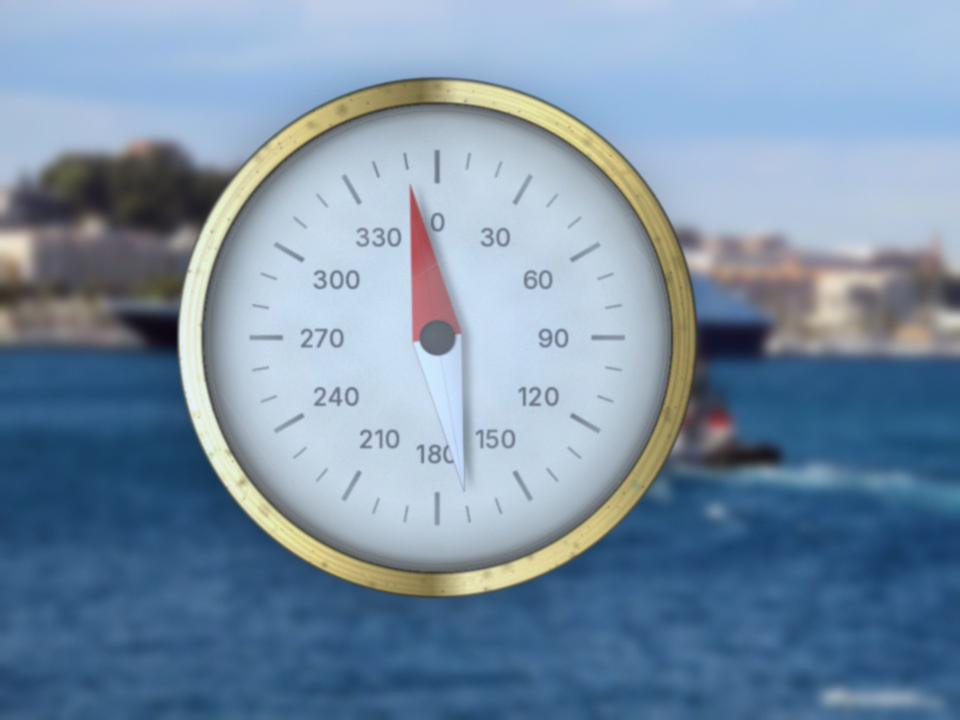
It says 350; °
